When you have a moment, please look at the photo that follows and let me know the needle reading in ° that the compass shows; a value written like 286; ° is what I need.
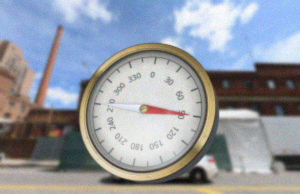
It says 90; °
